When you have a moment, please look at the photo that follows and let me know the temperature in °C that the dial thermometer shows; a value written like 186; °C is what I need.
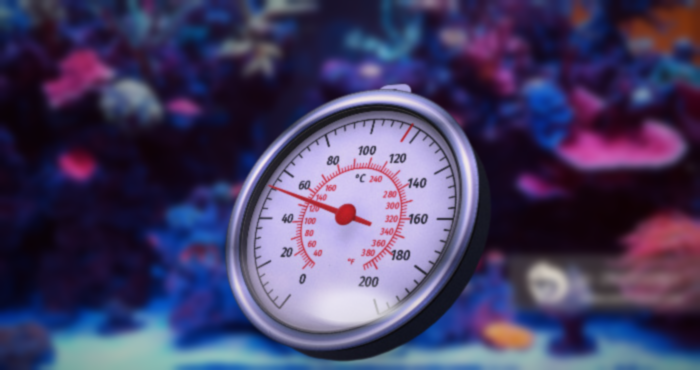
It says 52; °C
